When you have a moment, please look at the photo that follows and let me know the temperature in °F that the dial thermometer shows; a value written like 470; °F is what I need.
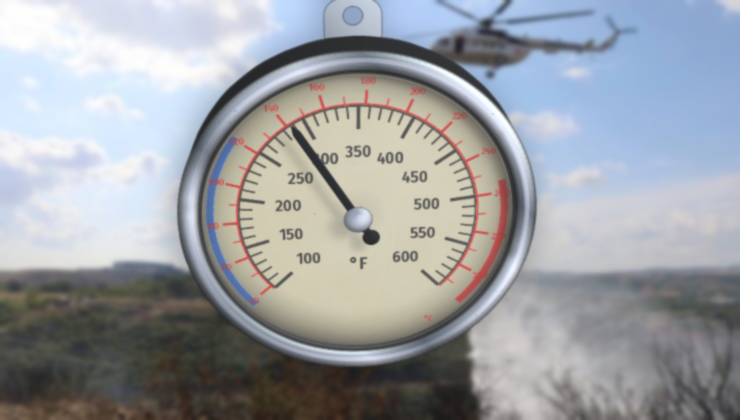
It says 290; °F
